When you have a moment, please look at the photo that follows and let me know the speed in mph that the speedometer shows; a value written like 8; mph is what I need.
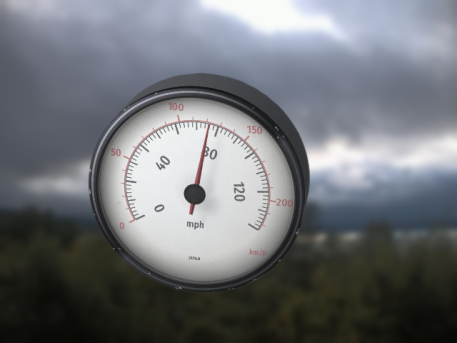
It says 76; mph
